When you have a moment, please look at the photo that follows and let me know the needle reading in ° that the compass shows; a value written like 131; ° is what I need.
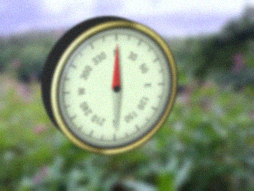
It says 0; °
